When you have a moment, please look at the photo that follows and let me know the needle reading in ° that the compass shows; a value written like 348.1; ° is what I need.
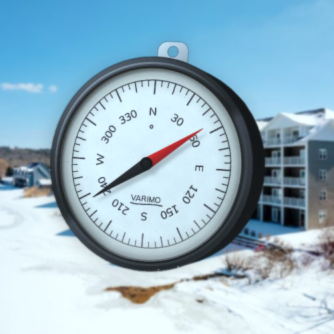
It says 55; °
